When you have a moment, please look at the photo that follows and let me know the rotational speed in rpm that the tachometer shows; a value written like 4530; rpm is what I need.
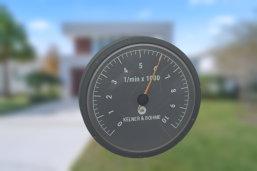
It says 6000; rpm
